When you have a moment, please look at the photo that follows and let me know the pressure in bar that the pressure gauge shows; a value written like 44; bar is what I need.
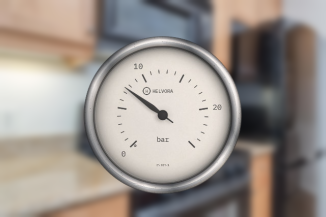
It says 7.5; bar
